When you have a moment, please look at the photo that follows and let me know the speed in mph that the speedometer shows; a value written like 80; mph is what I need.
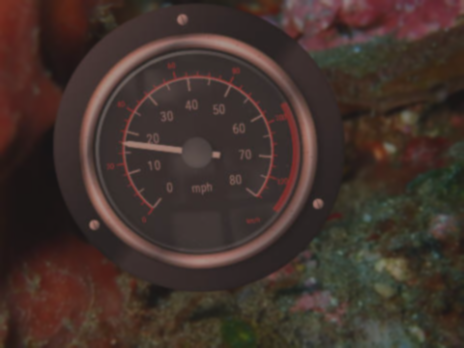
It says 17.5; mph
